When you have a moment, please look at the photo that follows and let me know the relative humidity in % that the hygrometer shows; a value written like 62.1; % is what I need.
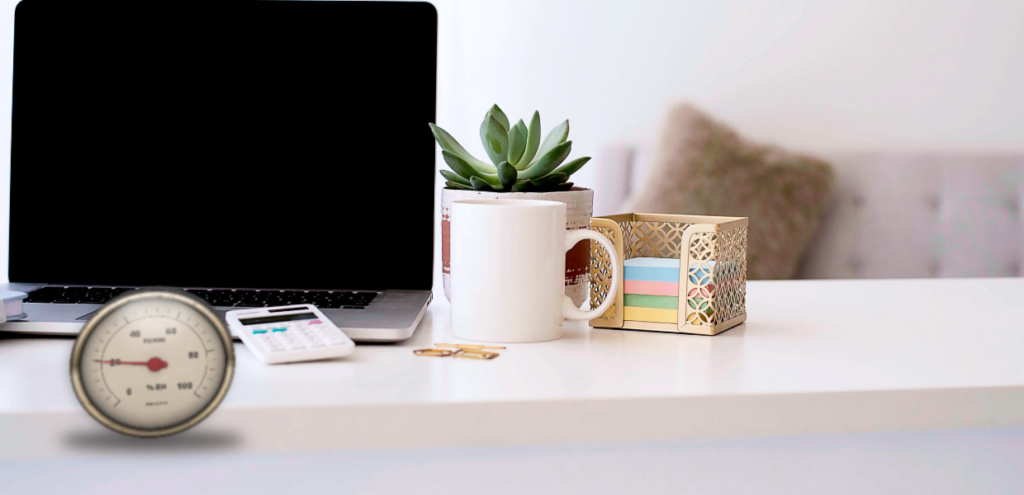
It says 20; %
